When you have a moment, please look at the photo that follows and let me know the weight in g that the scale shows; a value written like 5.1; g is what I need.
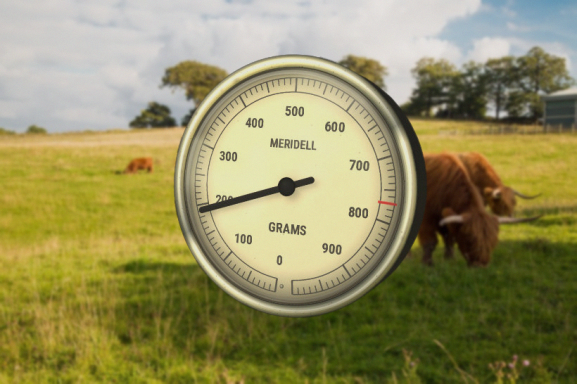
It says 190; g
